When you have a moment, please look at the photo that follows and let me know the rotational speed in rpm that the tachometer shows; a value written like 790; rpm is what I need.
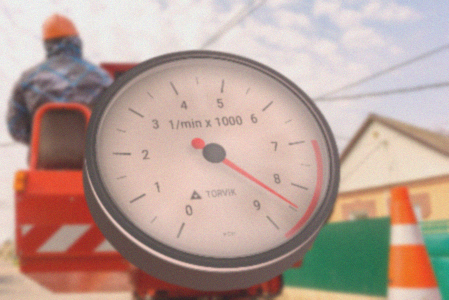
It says 8500; rpm
